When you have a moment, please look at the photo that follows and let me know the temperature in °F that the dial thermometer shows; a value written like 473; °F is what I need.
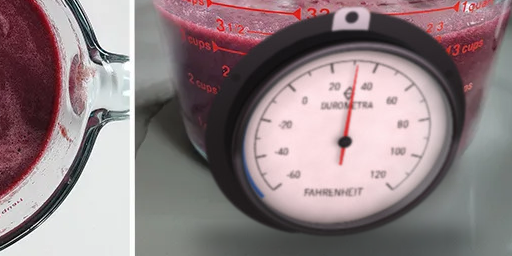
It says 30; °F
